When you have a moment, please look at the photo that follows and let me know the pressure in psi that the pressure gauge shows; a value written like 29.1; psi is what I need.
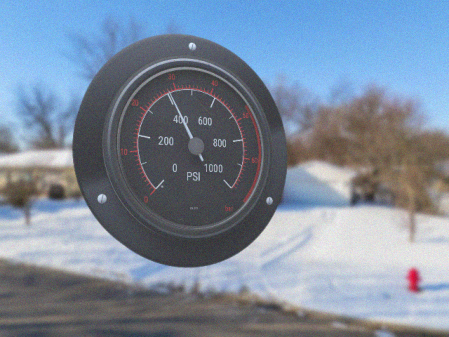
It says 400; psi
